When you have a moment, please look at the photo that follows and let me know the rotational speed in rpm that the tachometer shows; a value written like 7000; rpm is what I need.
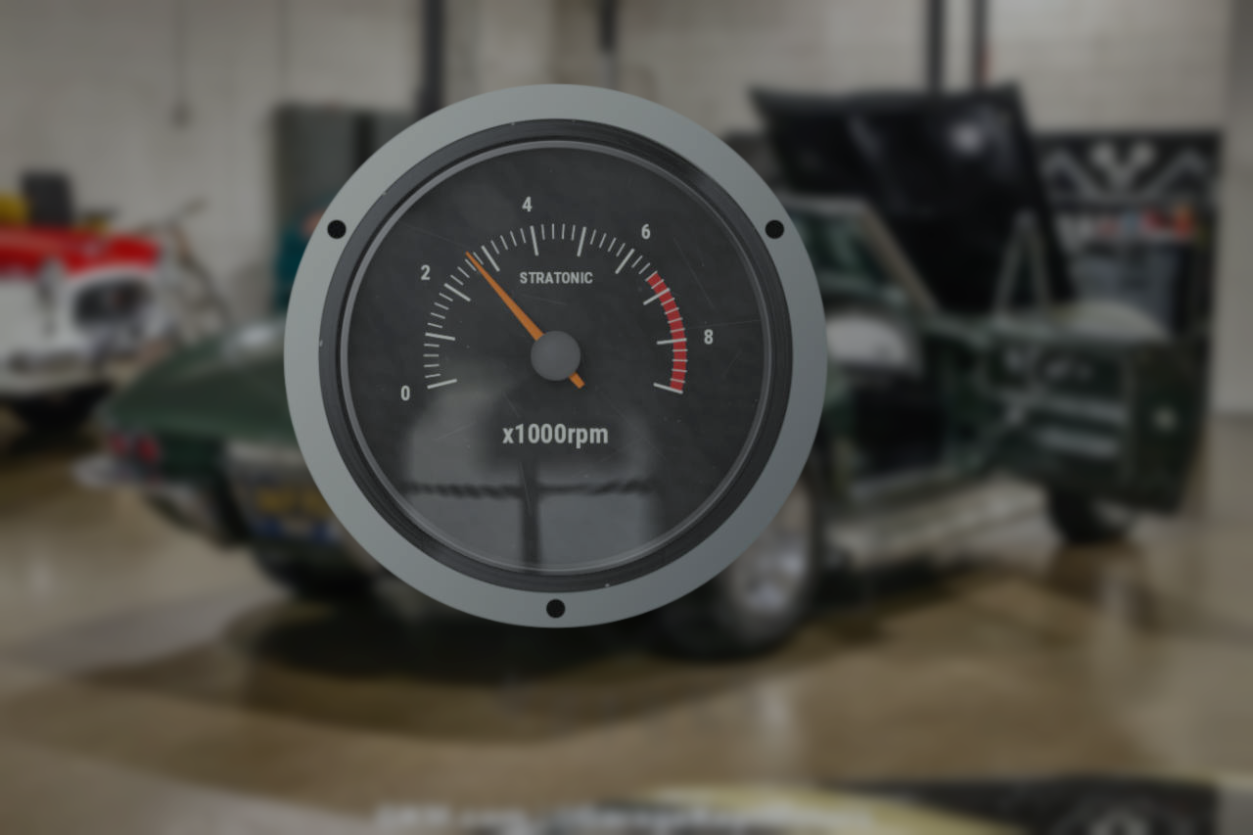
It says 2700; rpm
